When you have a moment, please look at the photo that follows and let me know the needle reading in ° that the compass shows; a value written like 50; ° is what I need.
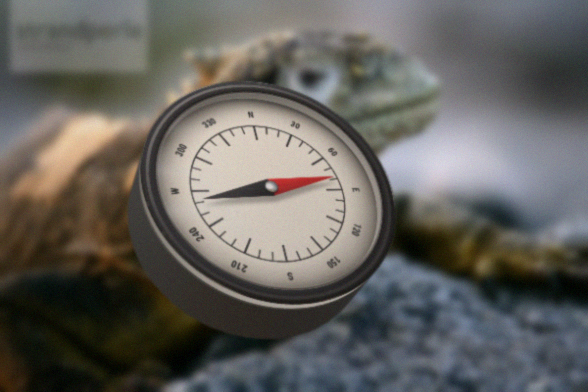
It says 80; °
